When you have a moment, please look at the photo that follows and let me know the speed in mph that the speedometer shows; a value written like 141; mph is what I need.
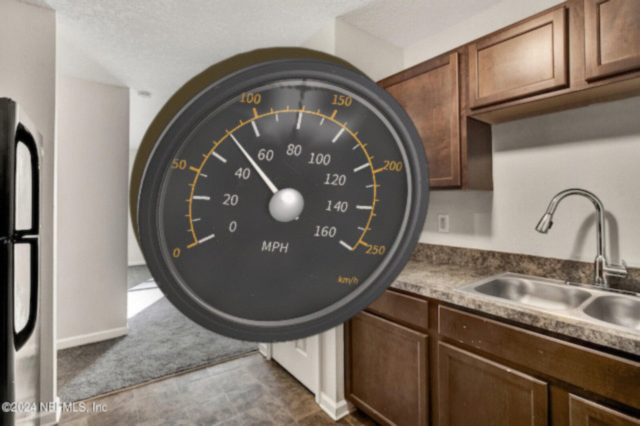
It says 50; mph
